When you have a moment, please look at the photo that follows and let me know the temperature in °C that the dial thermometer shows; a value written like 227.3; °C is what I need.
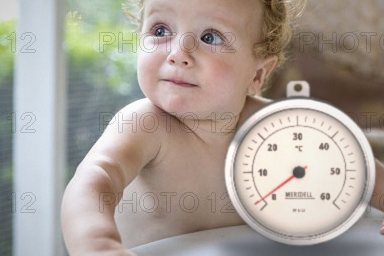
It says 2; °C
